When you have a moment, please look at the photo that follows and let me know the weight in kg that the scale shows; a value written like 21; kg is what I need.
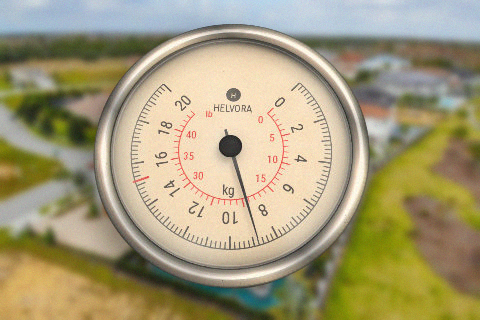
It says 8.8; kg
